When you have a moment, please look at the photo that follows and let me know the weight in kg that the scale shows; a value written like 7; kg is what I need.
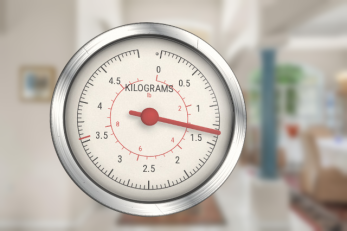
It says 1.35; kg
